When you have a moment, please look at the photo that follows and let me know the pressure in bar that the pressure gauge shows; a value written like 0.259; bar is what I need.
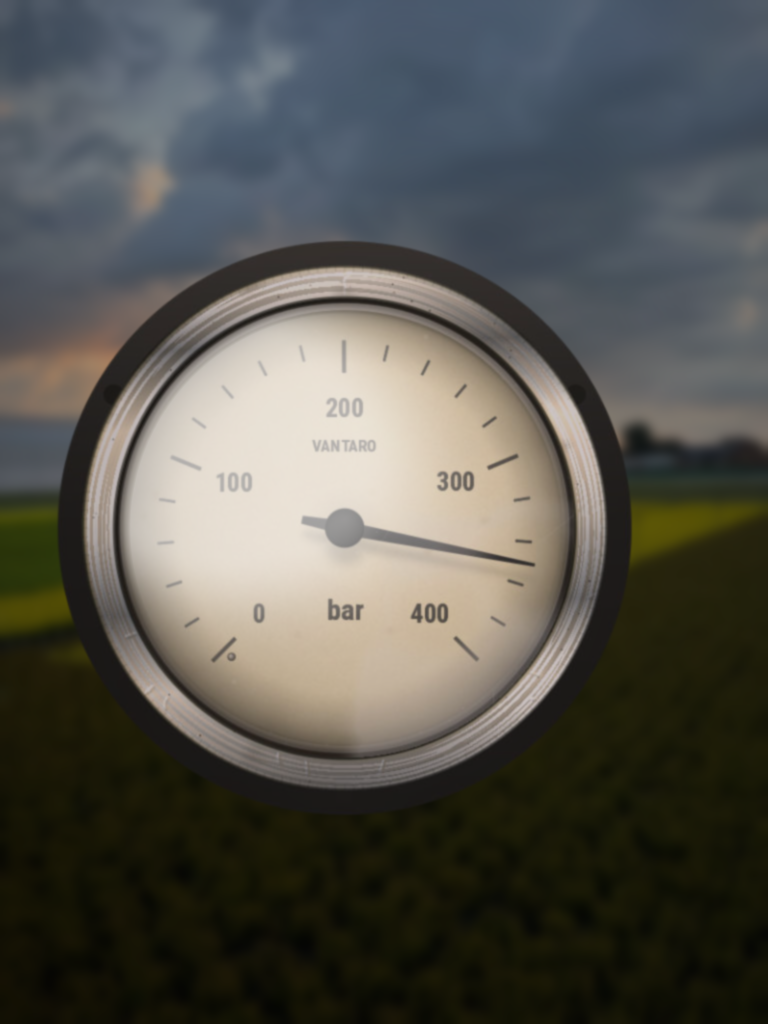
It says 350; bar
